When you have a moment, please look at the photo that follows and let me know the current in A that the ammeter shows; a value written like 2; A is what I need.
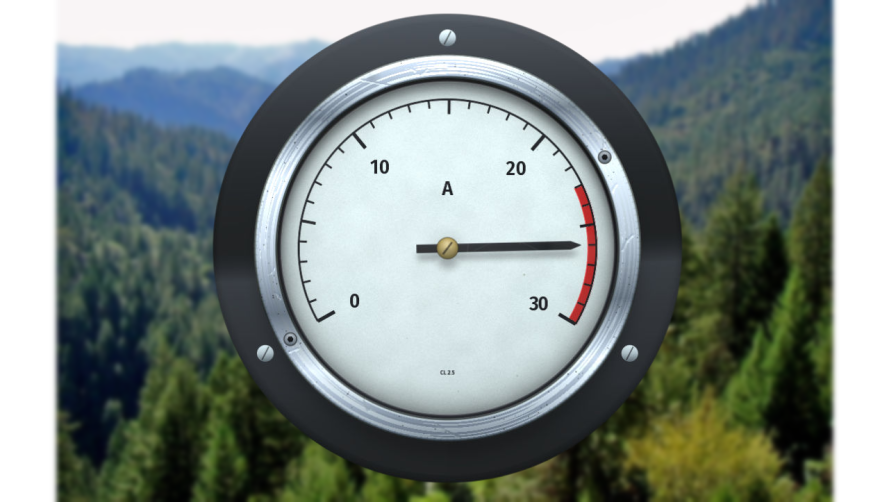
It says 26; A
